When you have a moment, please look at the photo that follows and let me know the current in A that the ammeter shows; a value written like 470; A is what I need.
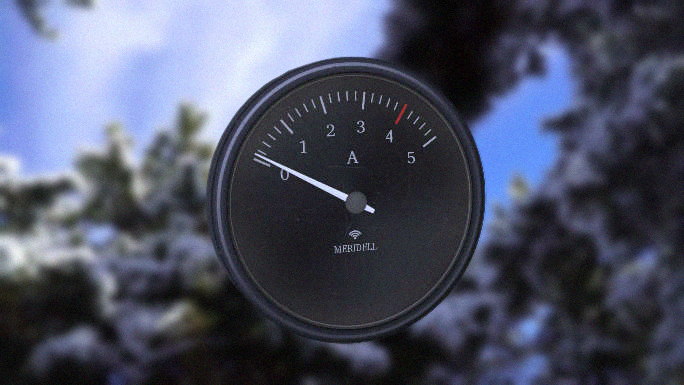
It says 0.1; A
